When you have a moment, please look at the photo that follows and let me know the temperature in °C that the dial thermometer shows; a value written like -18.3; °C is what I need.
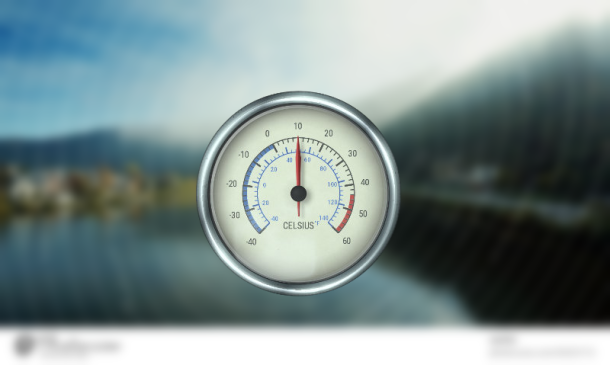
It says 10; °C
